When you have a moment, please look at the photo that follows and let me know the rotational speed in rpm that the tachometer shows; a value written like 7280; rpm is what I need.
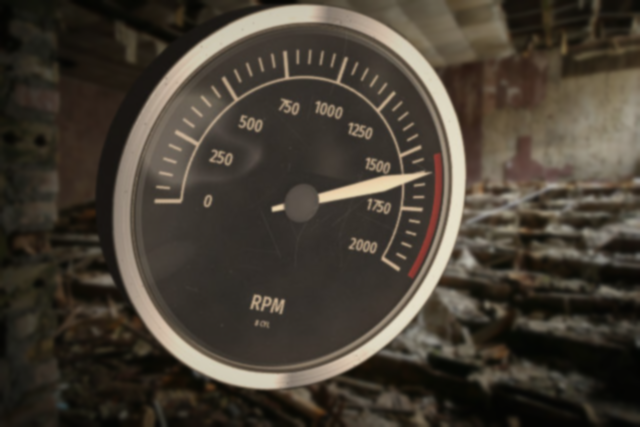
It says 1600; rpm
